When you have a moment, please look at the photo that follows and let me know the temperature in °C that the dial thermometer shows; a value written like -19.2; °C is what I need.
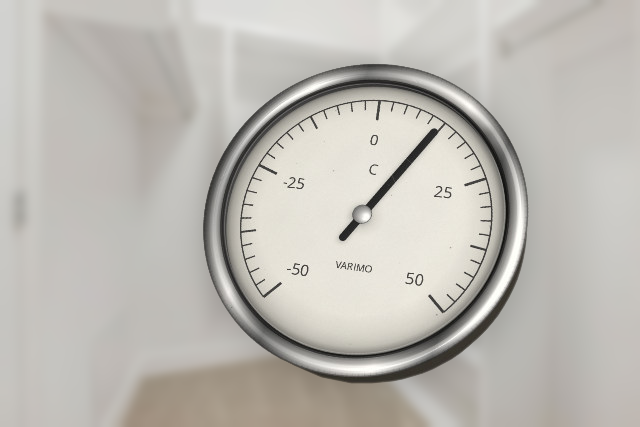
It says 12.5; °C
